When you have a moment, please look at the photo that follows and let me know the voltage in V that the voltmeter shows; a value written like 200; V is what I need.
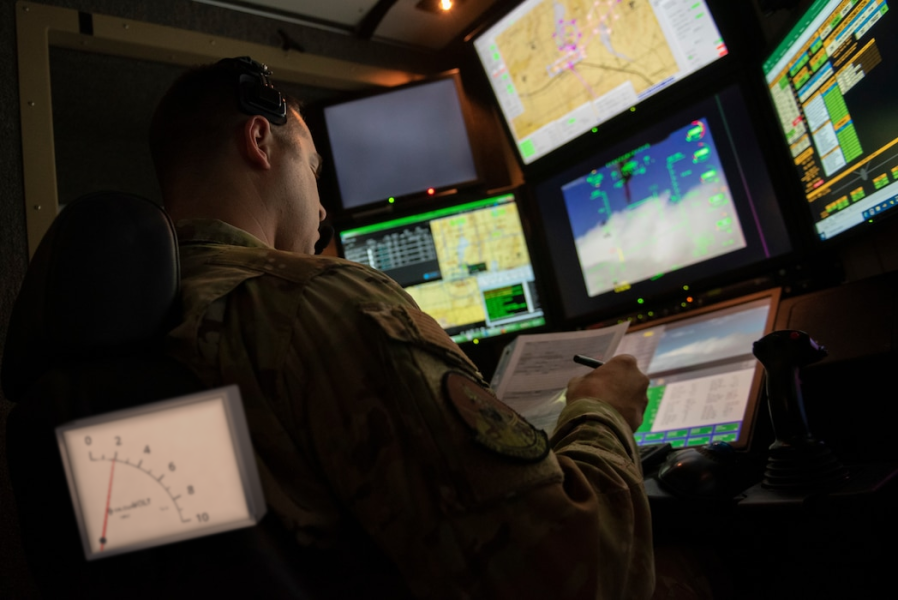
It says 2; V
